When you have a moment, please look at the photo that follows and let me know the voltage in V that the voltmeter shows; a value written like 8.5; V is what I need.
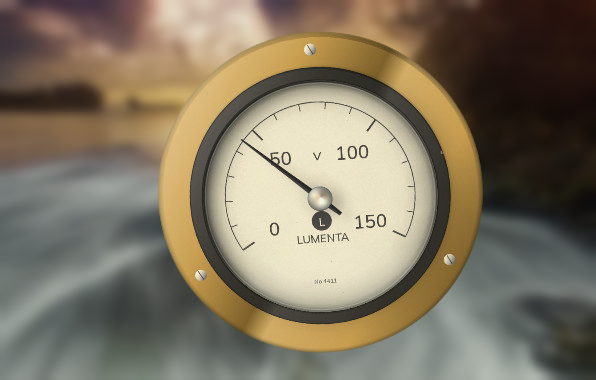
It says 45; V
